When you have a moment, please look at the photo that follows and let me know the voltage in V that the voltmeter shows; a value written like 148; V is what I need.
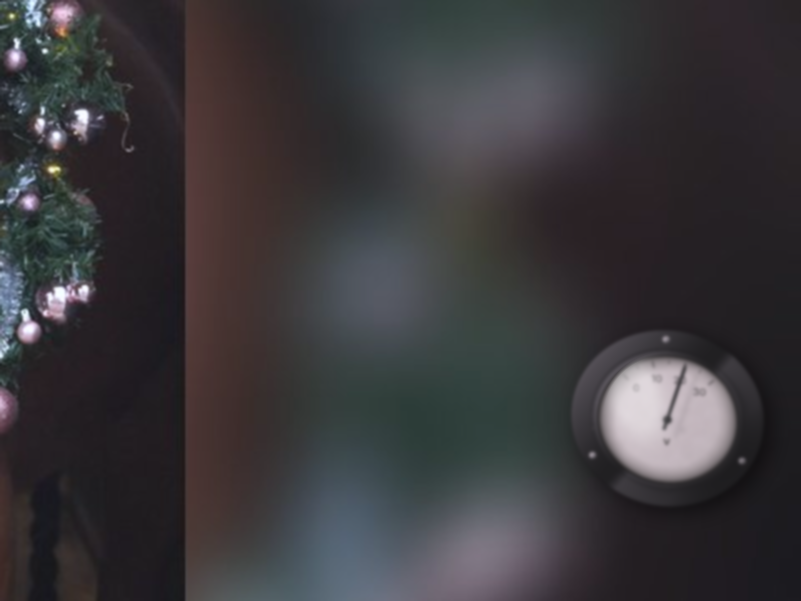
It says 20; V
